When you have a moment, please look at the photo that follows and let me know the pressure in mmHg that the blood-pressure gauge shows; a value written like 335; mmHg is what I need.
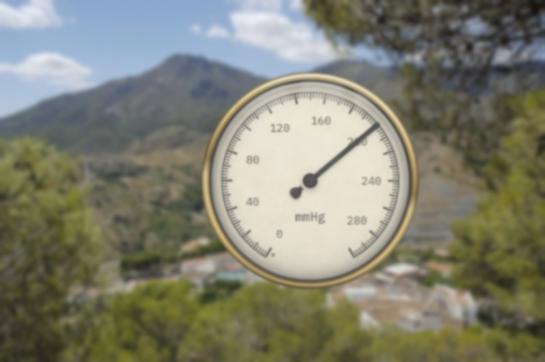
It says 200; mmHg
